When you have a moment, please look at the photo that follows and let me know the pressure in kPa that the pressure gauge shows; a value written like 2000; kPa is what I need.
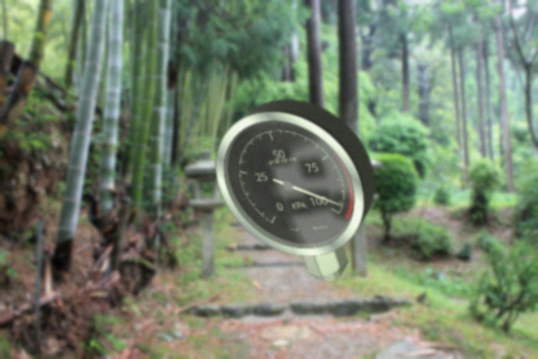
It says 95; kPa
